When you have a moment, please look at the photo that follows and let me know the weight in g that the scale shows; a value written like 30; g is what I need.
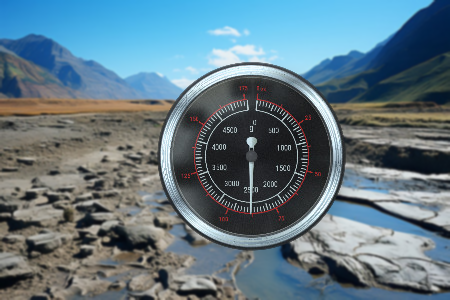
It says 2500; g
